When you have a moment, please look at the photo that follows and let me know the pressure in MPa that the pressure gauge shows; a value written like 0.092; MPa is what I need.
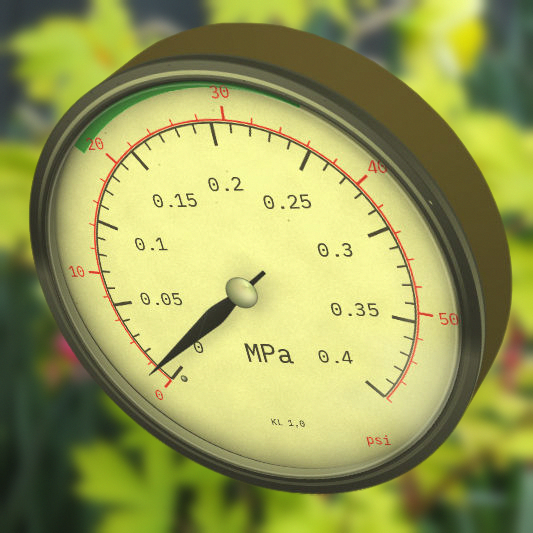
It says 0.01; MPa
